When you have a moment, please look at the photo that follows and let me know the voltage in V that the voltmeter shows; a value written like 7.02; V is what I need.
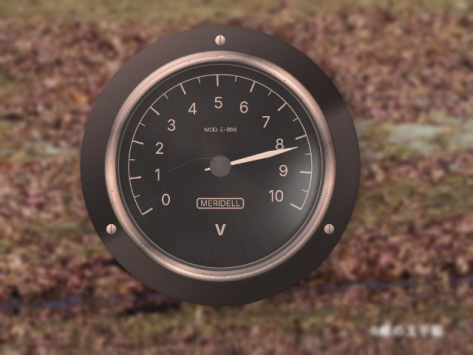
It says 8.25; V
